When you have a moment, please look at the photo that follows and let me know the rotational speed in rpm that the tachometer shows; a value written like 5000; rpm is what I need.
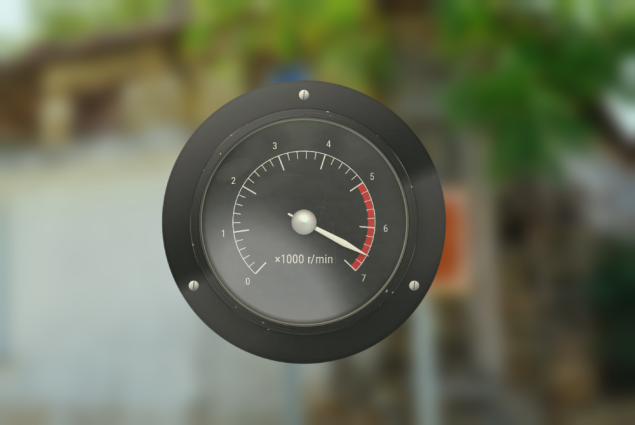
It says 6600; rpm
